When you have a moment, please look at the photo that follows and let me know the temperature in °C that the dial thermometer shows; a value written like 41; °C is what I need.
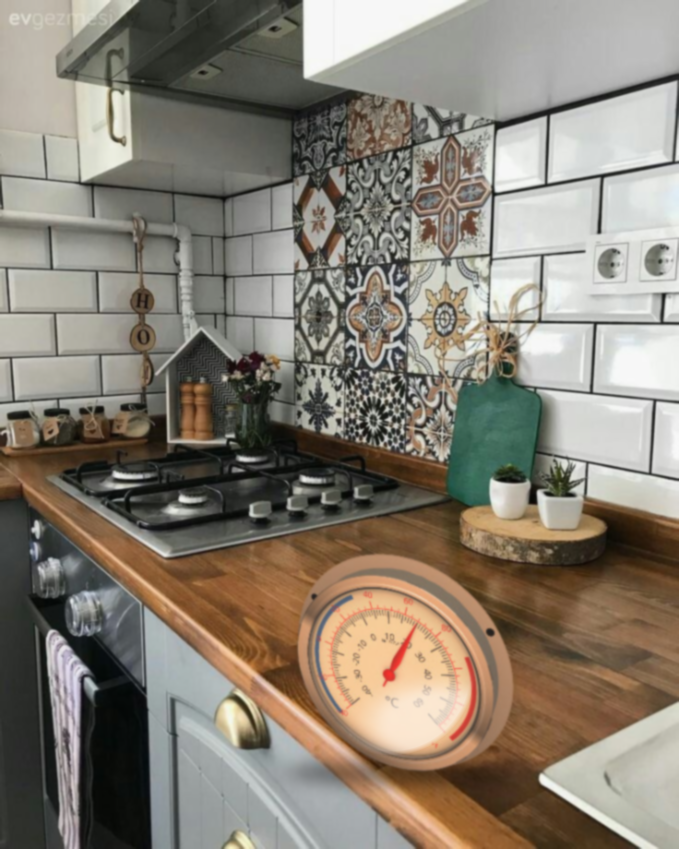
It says 20; °C
